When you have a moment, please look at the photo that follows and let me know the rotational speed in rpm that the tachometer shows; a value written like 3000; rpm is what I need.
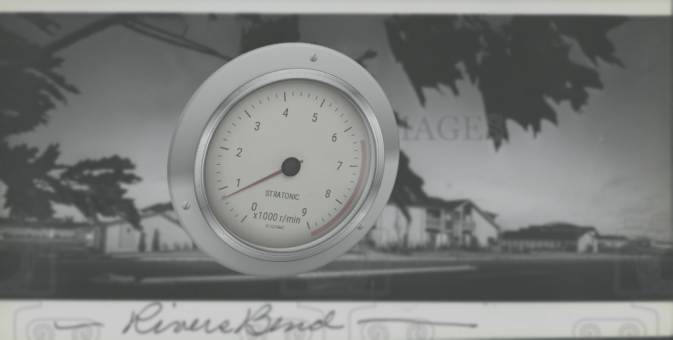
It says 800; rpm
